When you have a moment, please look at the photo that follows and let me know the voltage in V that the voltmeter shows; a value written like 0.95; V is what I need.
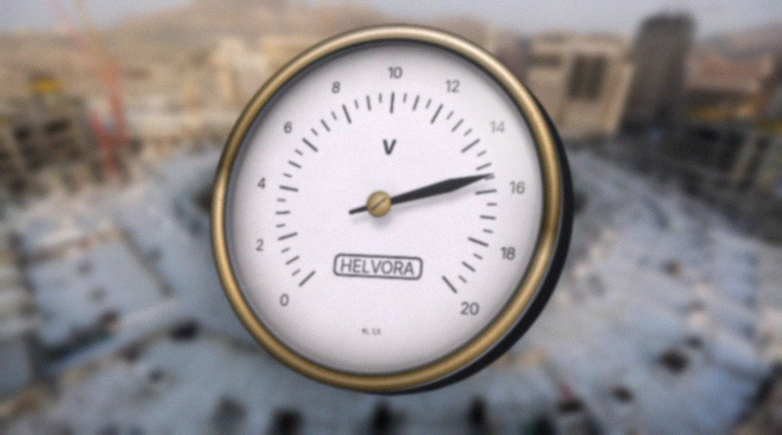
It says 15.5; V
